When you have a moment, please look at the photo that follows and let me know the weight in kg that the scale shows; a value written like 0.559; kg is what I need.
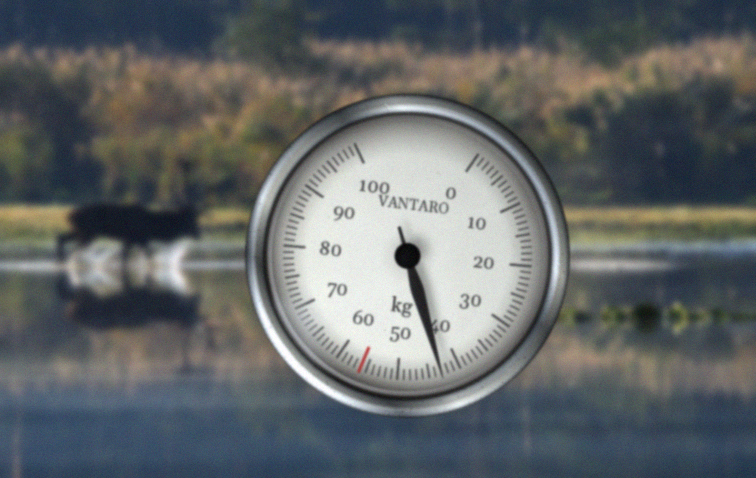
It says 43; kg
